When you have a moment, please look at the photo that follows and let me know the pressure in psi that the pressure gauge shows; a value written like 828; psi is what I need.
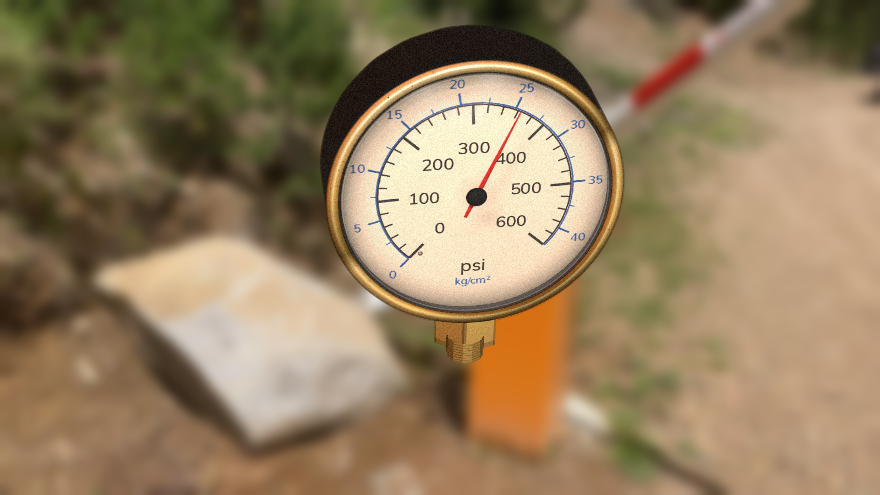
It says 360; psi
